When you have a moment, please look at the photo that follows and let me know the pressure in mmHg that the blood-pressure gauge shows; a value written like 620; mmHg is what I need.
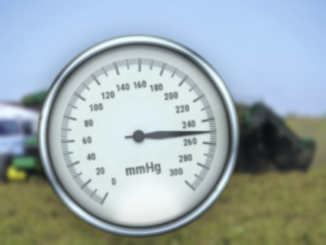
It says 250; mmHg
